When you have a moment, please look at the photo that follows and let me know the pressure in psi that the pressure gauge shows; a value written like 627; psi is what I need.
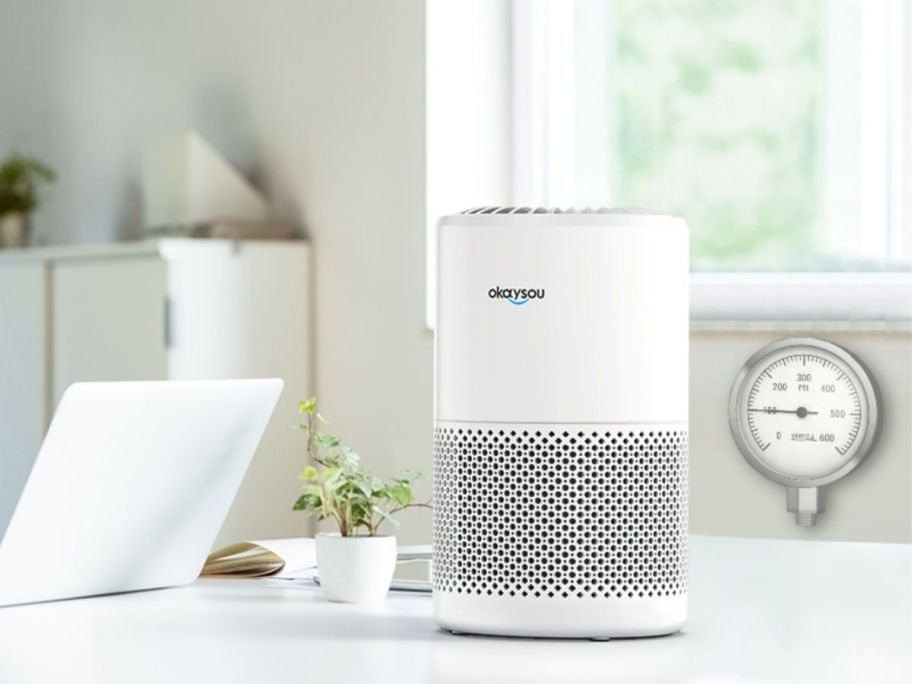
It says 100; psi
